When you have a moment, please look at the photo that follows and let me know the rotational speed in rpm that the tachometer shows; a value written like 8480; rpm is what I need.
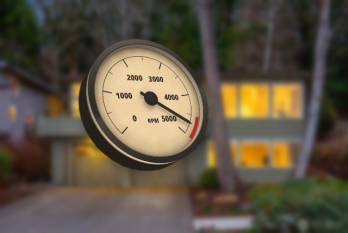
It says 4750; rpm
